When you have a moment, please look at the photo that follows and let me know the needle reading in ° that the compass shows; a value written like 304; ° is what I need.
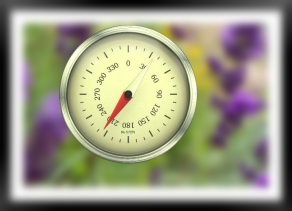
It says 215; °
